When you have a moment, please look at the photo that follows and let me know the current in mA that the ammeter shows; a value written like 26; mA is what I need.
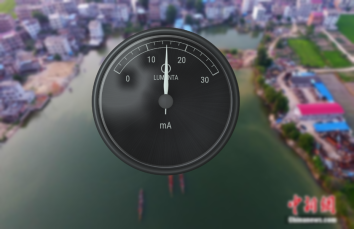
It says 15; mA
